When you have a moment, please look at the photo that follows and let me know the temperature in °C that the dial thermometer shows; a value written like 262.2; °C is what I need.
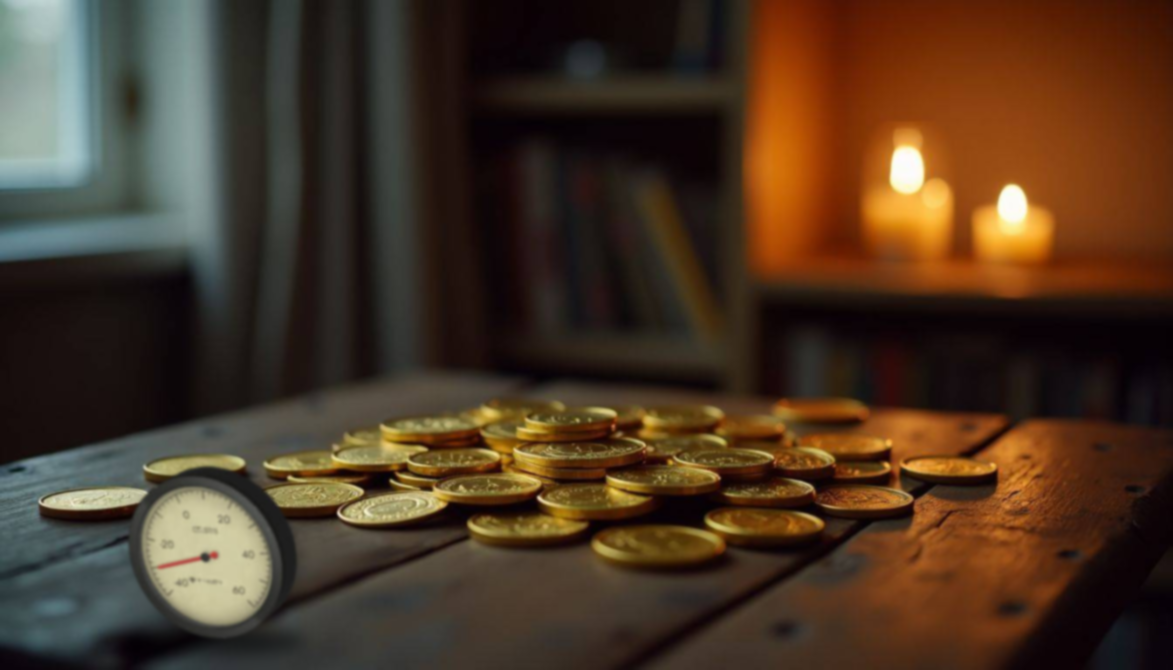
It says -30; °C
